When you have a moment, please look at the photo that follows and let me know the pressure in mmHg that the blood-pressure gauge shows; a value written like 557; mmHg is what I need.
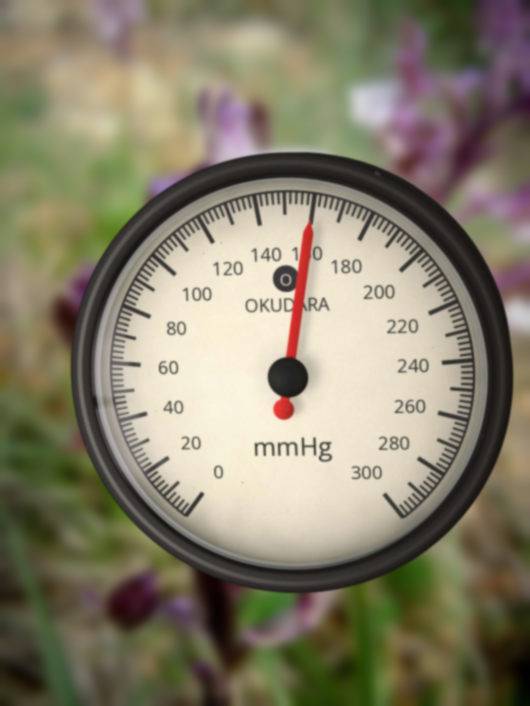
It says 160; mmHg
